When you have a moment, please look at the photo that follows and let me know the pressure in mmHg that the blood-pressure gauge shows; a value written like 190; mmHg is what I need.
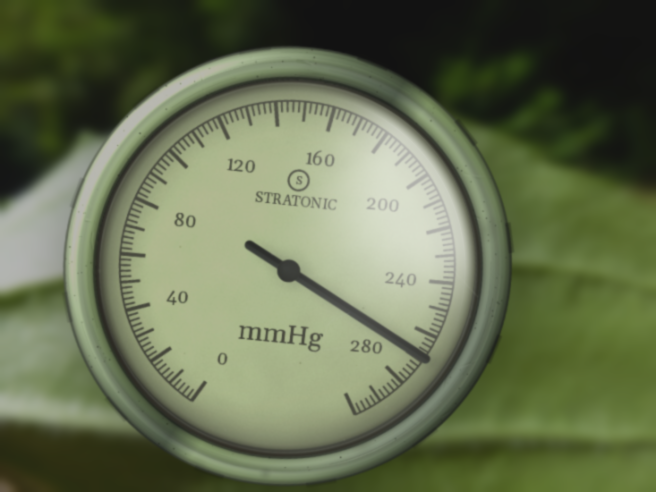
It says 268; mmHg
